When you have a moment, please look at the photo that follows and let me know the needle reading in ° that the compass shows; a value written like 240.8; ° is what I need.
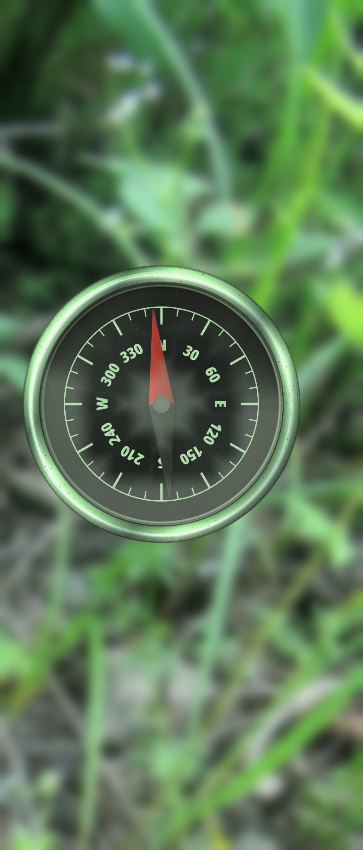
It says 355; °
